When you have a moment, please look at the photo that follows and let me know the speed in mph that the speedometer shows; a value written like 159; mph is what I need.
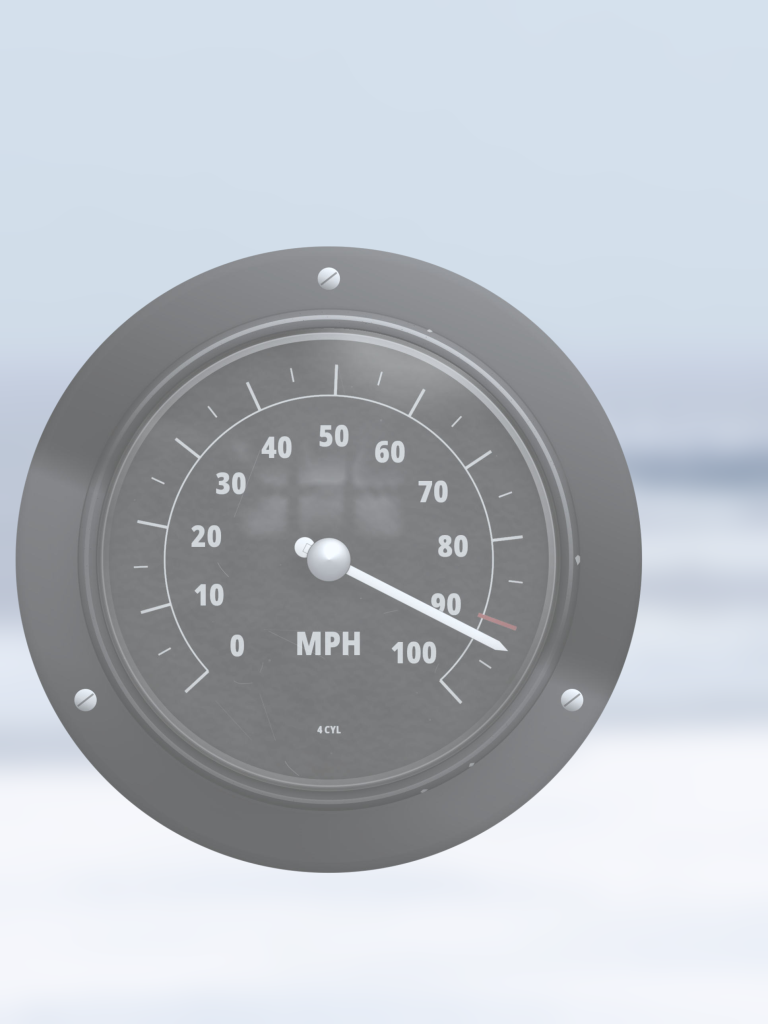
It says 92.5; mph
